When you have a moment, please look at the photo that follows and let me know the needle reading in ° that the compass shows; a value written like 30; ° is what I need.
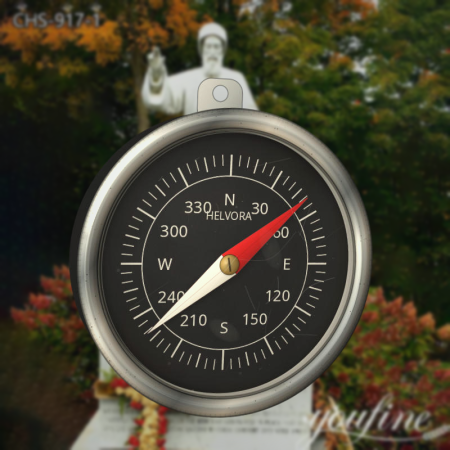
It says 50; °
